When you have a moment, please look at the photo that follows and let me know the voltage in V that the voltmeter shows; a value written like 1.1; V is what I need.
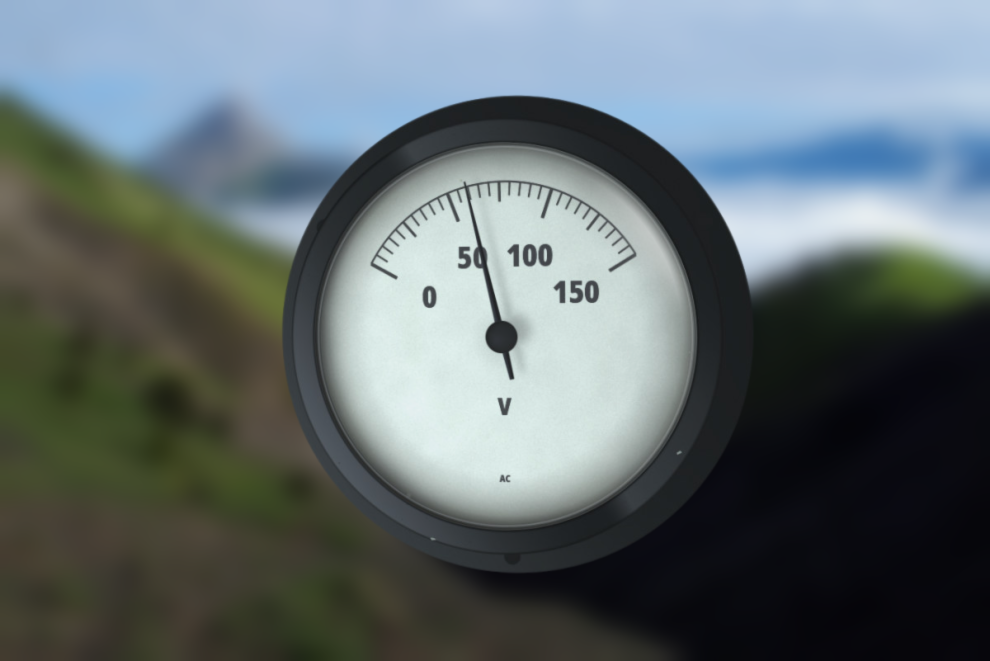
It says 60; V
